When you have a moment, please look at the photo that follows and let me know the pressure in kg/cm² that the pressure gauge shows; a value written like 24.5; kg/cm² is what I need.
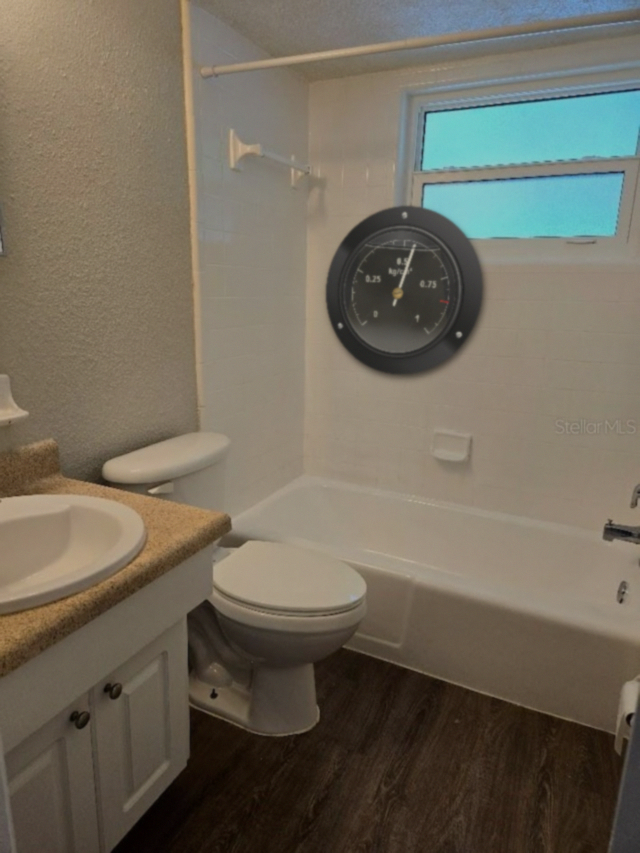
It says 0.55; kg/cm²
